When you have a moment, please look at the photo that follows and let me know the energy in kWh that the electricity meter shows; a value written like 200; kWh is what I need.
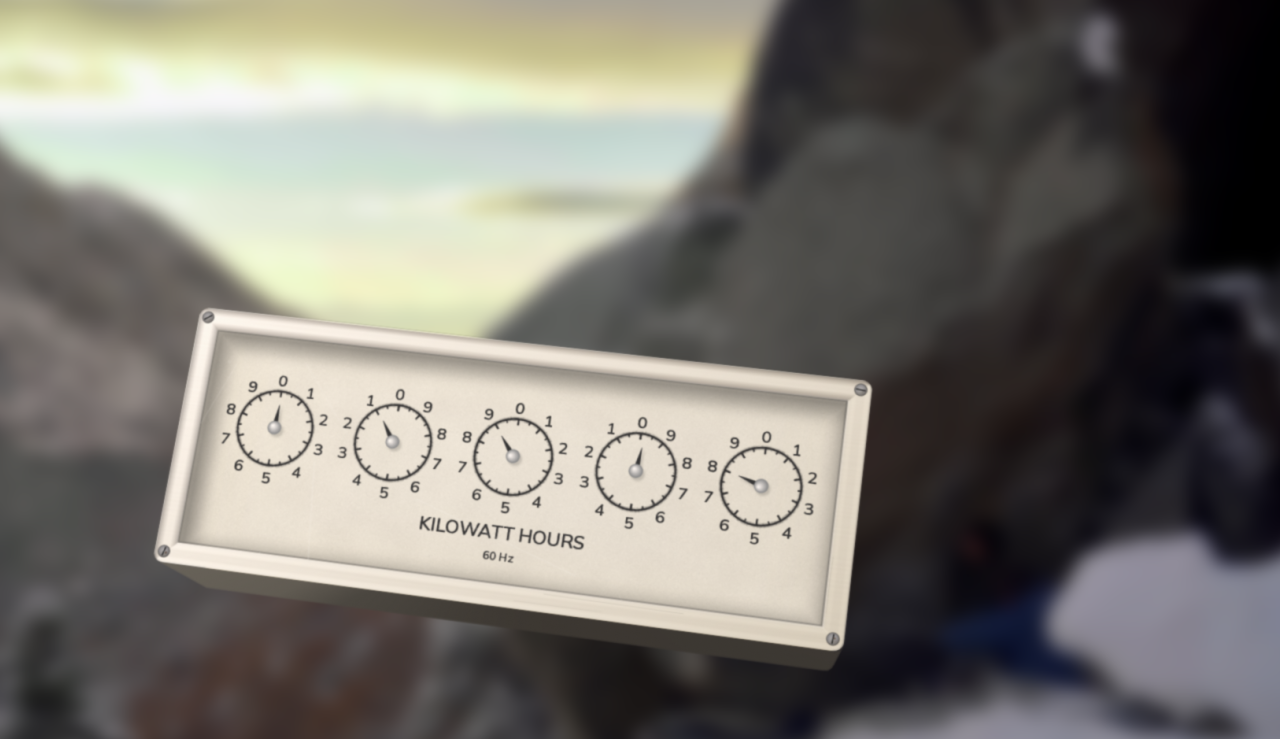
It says 898; kWh
